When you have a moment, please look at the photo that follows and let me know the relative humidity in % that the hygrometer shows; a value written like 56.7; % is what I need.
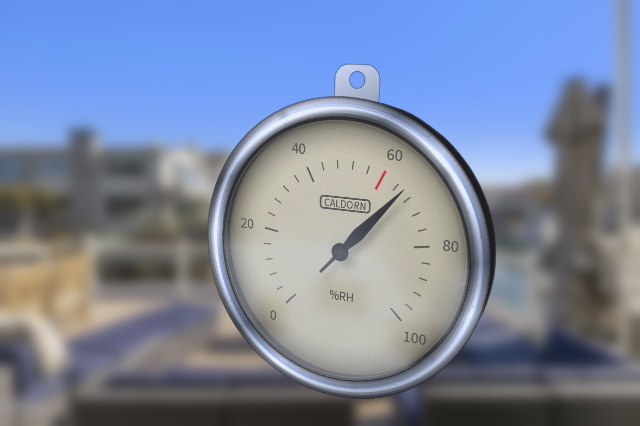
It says 66; %
